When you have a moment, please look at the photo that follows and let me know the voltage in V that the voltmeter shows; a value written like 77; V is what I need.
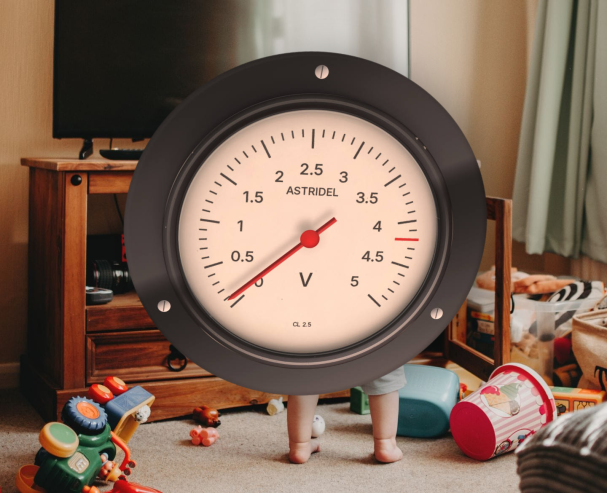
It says 0.1; V
